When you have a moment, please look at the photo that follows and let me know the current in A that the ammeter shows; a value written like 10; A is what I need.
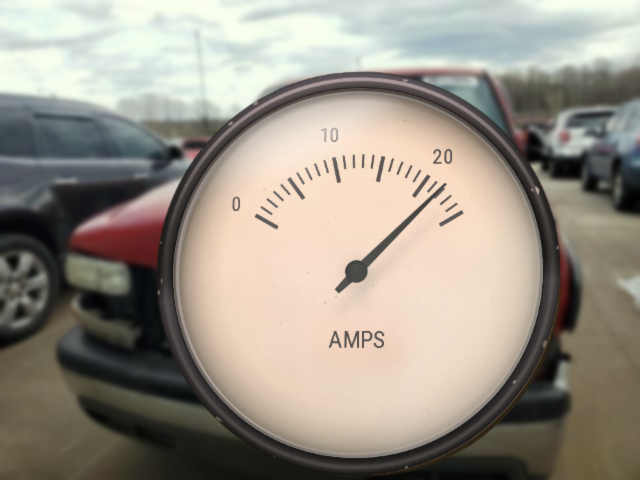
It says 22; A
